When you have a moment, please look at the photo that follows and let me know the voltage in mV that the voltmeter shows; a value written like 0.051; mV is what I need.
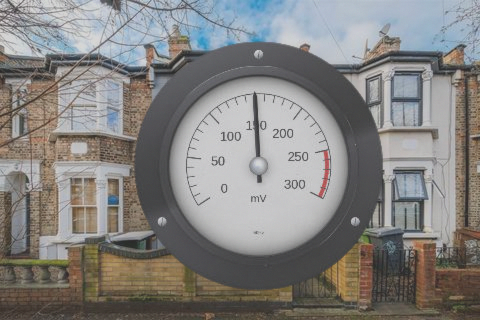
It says 150; mV
